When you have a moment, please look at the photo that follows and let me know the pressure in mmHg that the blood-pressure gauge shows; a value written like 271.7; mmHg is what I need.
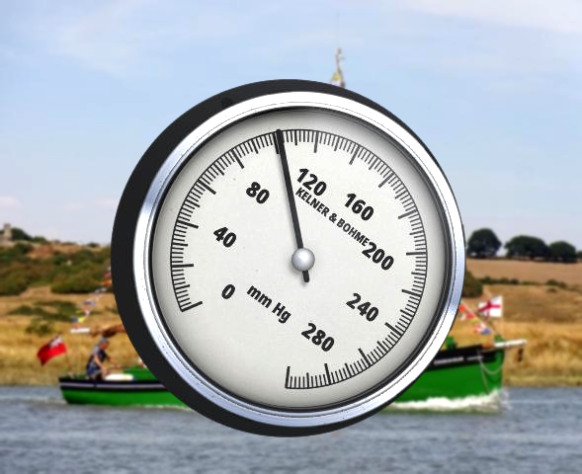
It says 102; mmHg
